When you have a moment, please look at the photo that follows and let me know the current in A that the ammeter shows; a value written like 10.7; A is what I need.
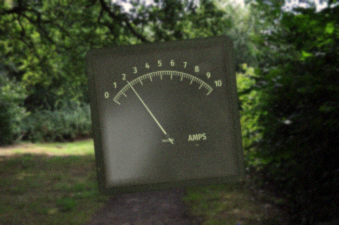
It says 2; A
